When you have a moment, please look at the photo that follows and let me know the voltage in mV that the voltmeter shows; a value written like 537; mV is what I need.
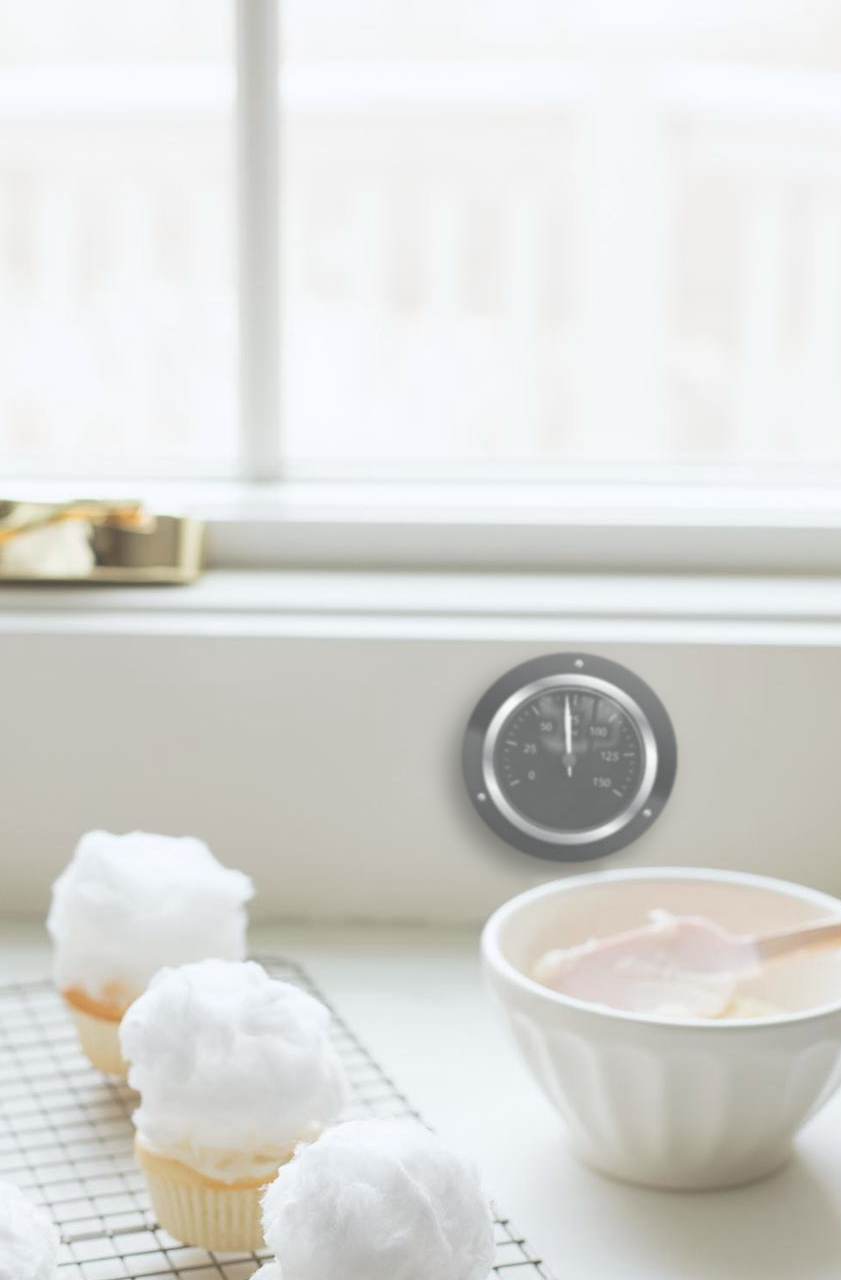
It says 70; mV
